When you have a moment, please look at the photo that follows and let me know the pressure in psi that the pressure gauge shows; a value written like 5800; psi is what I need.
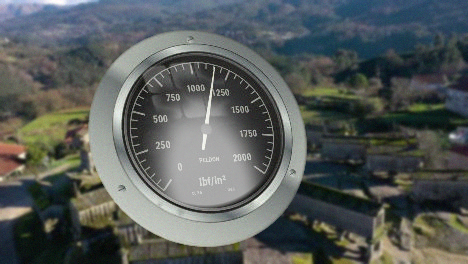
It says 1150; psi
